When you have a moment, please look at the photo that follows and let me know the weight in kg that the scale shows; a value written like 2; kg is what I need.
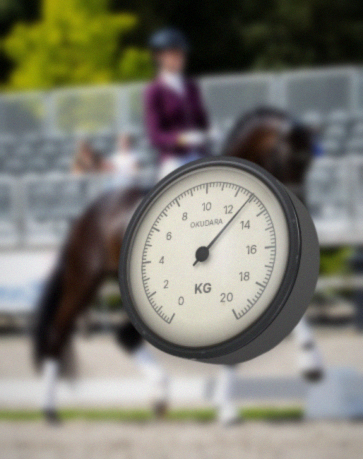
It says 13; kg
